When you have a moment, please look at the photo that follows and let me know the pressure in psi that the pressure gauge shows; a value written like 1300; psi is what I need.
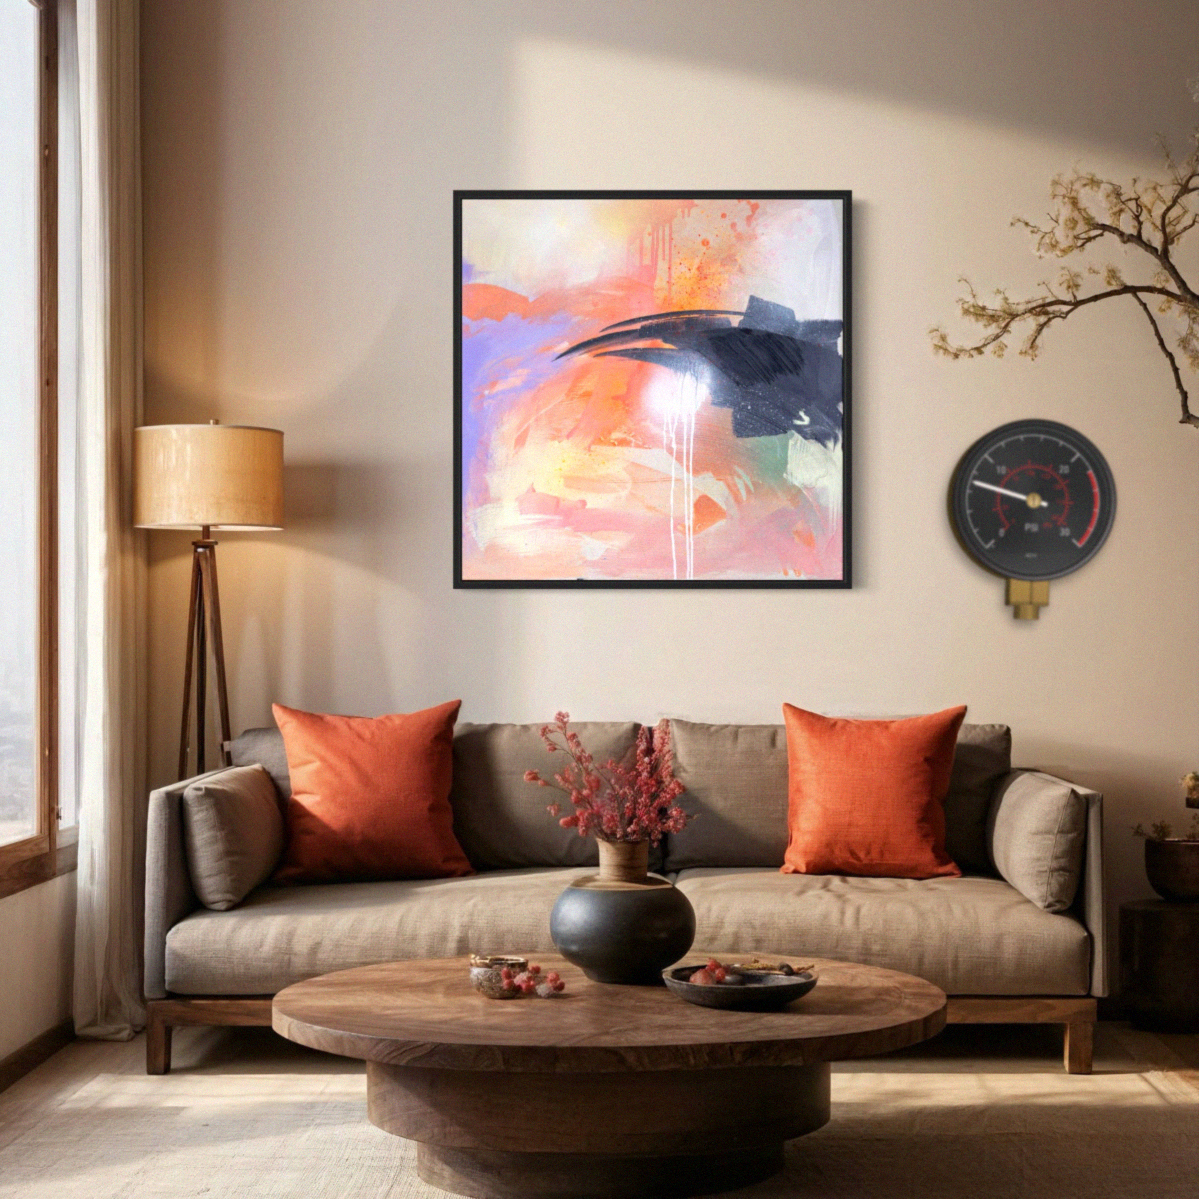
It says 7; psi
